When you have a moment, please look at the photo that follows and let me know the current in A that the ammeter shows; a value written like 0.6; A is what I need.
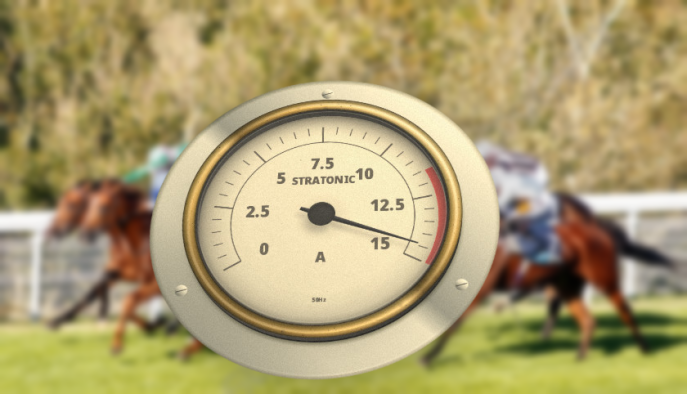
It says 14.5; A
